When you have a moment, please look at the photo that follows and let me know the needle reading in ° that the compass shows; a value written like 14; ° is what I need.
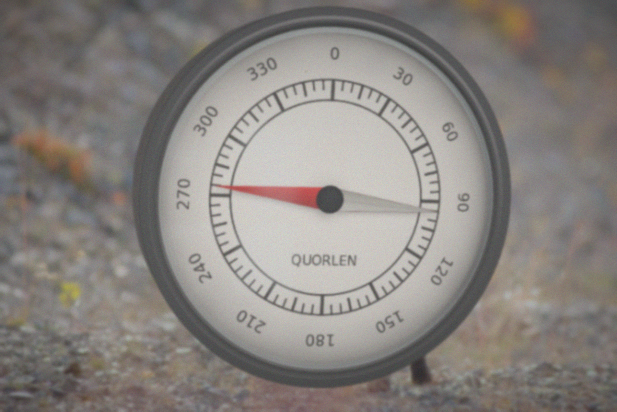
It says 275; °
